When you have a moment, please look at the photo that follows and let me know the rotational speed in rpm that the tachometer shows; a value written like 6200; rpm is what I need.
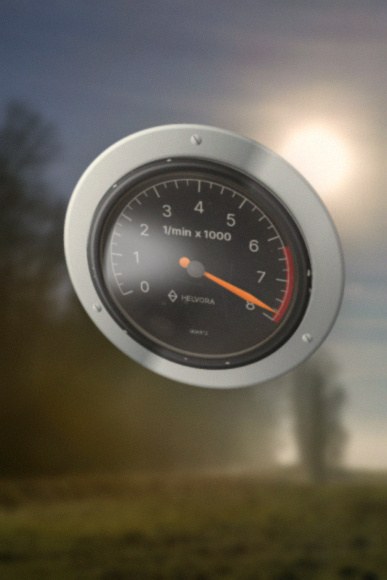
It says 7750; rpm
